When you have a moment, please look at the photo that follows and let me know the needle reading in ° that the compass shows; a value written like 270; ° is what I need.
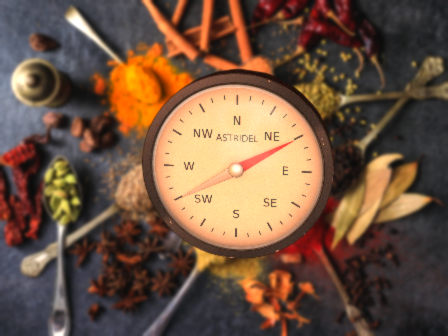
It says 60; °
